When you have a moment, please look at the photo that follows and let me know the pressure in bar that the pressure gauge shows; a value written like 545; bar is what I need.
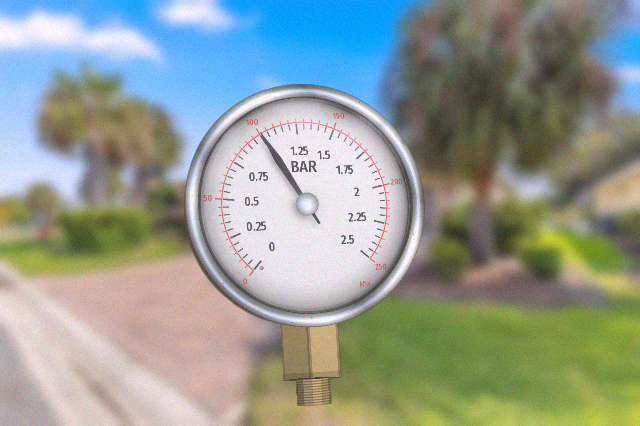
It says 1; bar
